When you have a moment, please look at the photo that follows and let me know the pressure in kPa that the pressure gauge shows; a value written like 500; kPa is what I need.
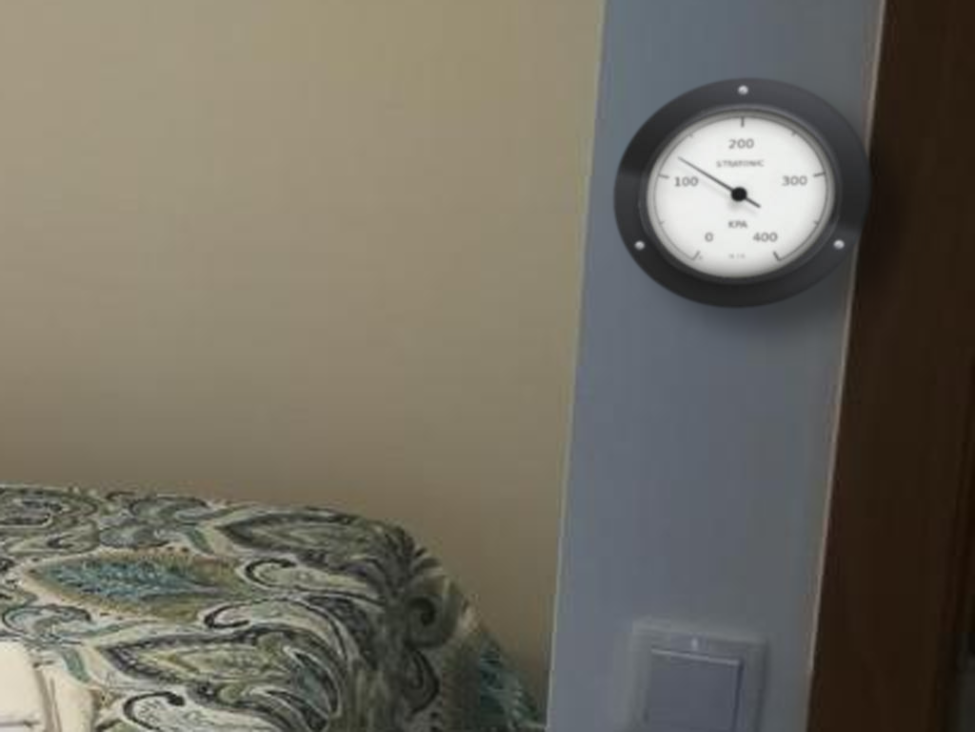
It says 125; kPa
